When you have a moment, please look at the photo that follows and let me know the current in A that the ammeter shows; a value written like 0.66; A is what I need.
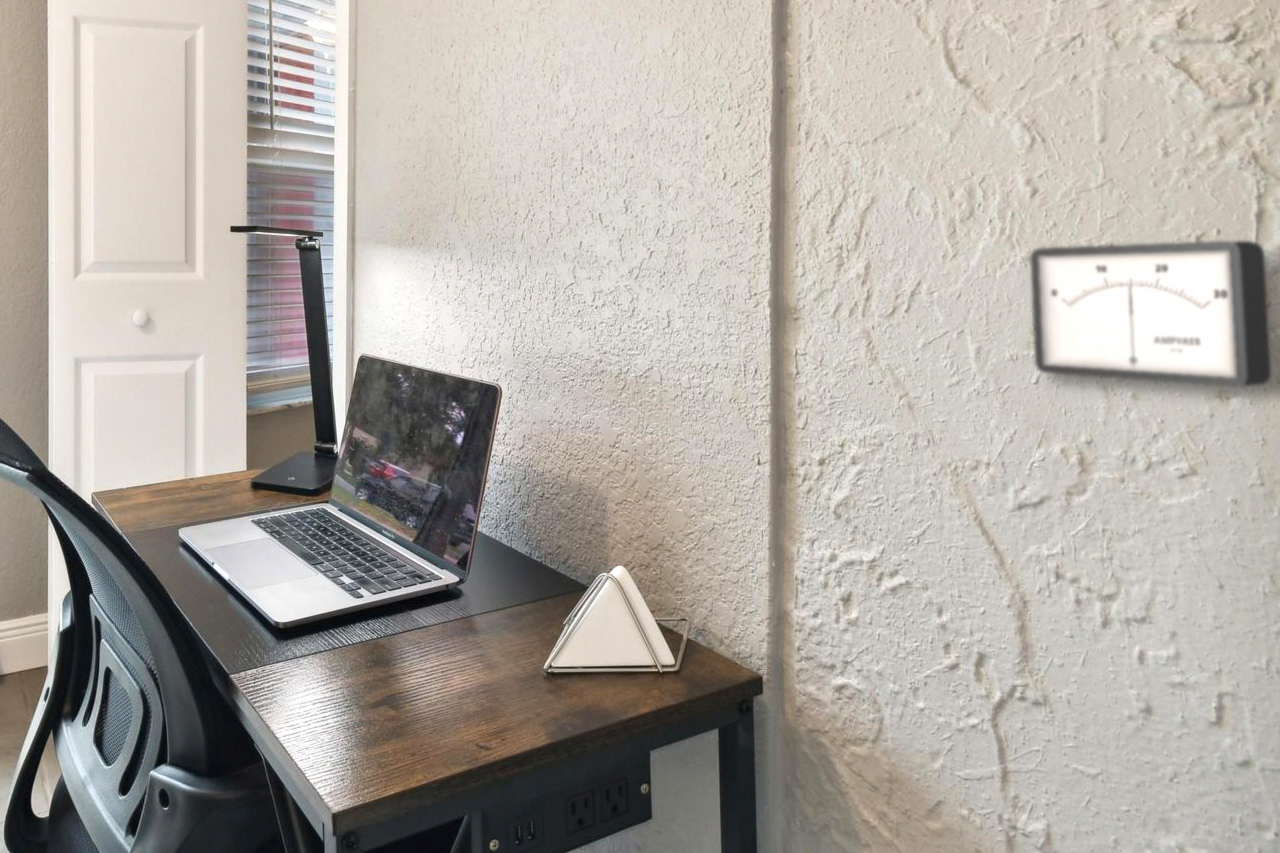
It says 15; A
